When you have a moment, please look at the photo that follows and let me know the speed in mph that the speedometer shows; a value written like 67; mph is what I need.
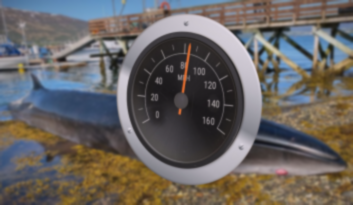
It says 85; mph
